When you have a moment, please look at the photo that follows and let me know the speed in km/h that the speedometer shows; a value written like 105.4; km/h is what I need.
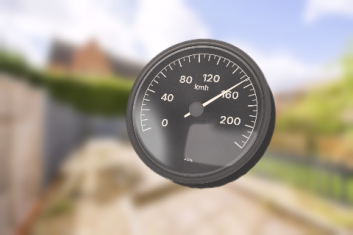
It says 155; km/h
